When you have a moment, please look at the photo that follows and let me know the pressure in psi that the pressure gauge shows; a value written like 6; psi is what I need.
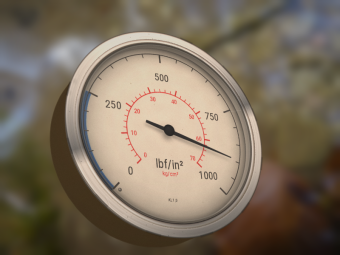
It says 900; psi
